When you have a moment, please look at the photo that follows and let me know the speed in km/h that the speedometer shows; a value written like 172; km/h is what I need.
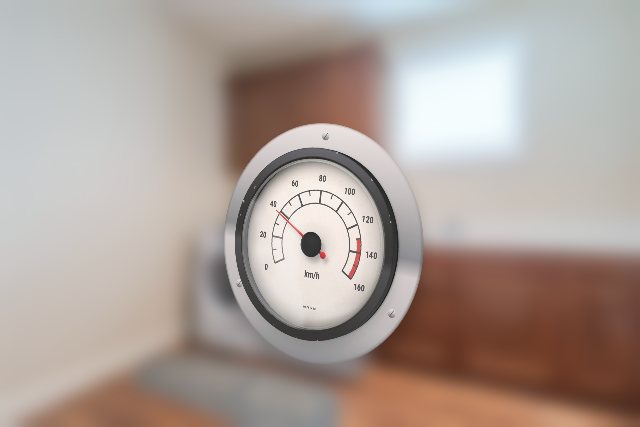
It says 40; km/h
